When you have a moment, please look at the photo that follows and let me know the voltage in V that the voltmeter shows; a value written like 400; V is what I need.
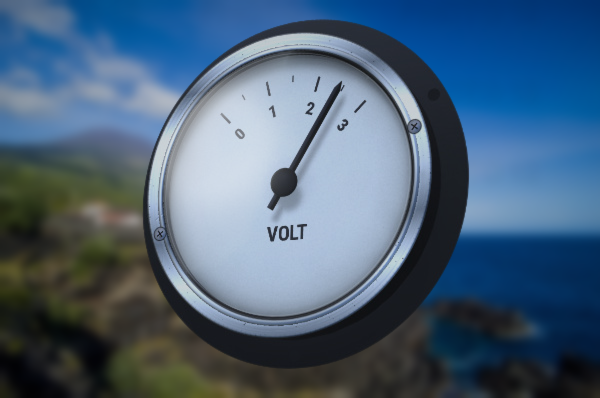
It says 2.5; V
